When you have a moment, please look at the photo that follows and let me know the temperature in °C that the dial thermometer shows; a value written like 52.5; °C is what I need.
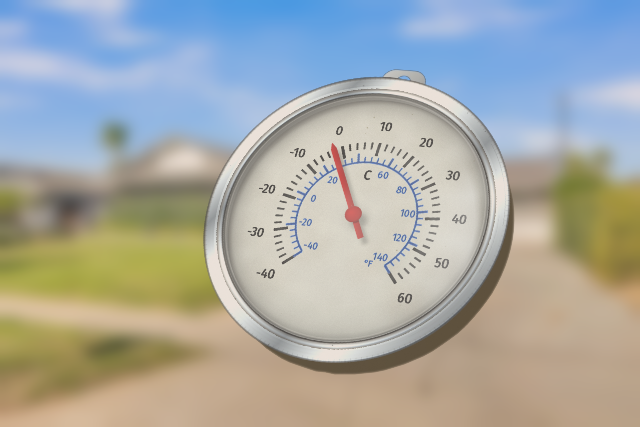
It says -2; °C
